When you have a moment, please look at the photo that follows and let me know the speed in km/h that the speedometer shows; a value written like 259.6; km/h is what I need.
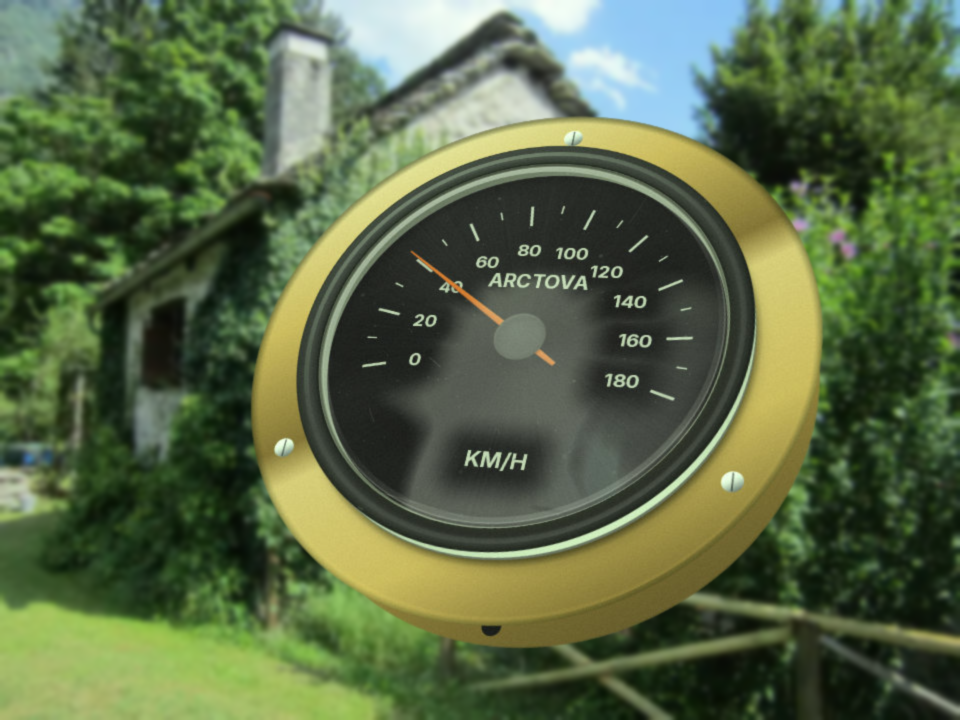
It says 40; km/h
